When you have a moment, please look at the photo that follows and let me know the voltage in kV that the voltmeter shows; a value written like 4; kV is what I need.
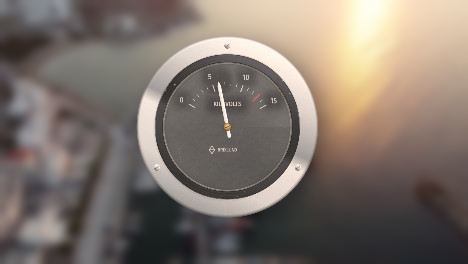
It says 6; kV
